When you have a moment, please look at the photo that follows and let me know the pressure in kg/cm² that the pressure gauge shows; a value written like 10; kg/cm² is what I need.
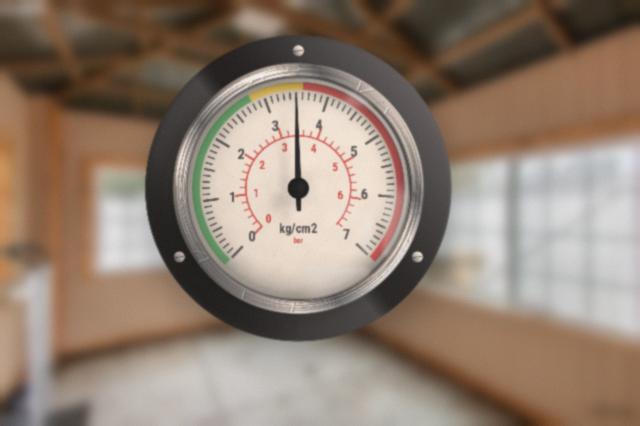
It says 3.5; kg/cm²
